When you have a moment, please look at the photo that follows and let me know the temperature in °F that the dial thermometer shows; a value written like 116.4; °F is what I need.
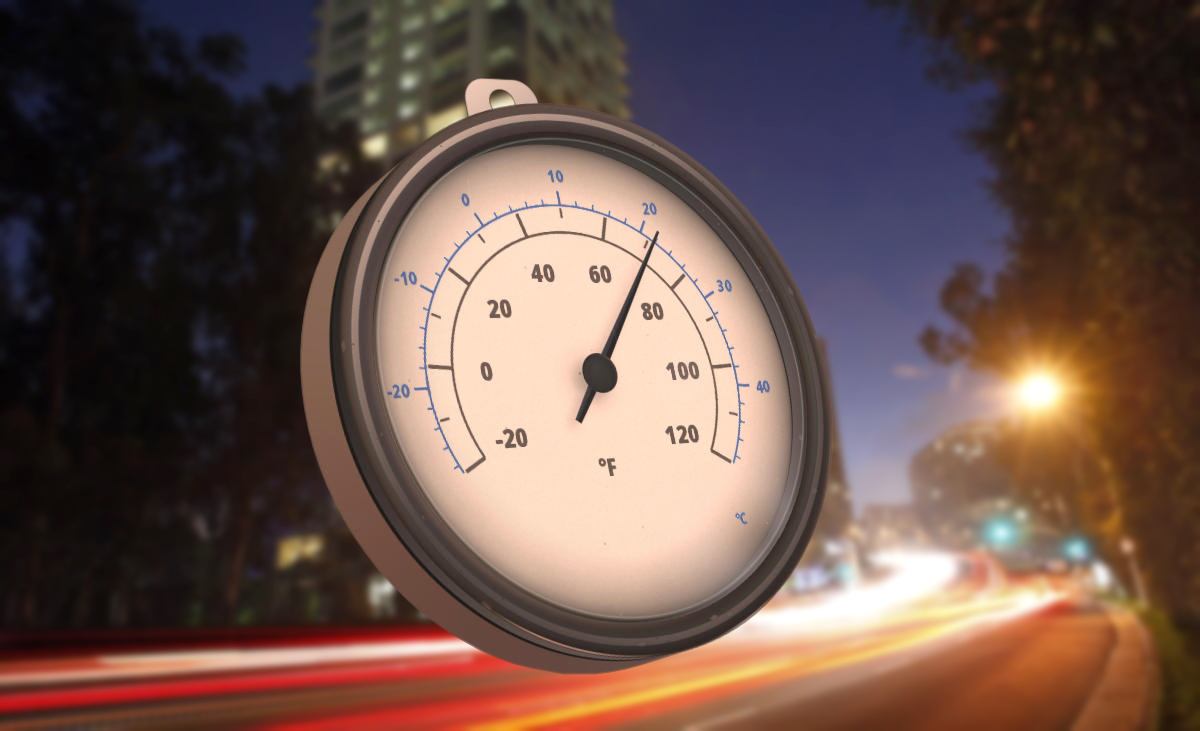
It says 70; °F
